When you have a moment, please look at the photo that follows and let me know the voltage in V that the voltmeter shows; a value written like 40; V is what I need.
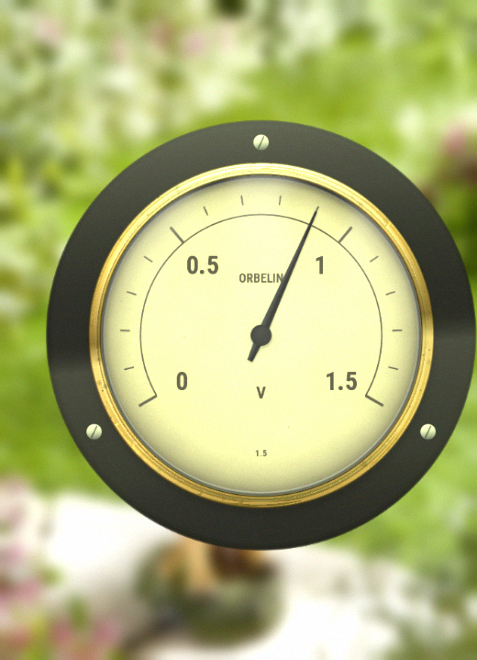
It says 0.9; V
